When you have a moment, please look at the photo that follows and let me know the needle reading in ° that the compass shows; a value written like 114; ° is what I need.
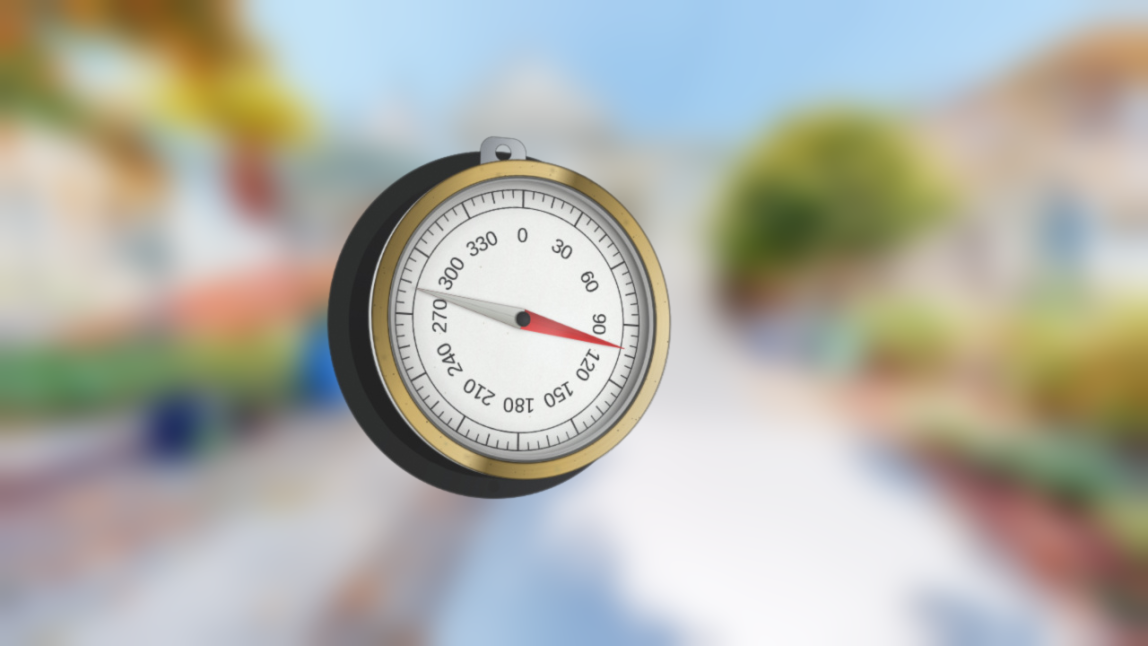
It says 102.5; °
